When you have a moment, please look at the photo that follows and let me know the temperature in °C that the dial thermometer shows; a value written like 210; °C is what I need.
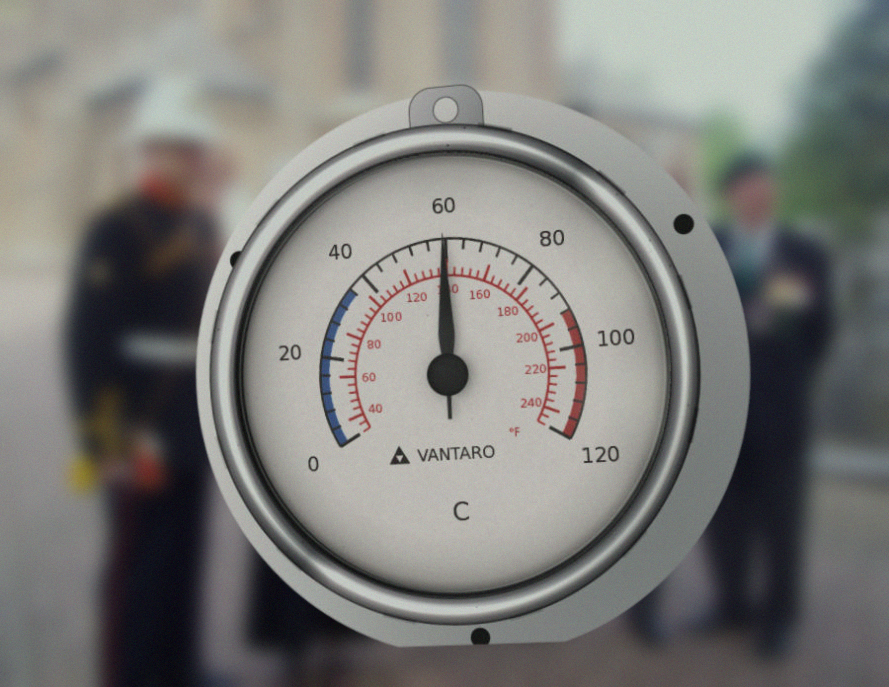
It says 60; °C
